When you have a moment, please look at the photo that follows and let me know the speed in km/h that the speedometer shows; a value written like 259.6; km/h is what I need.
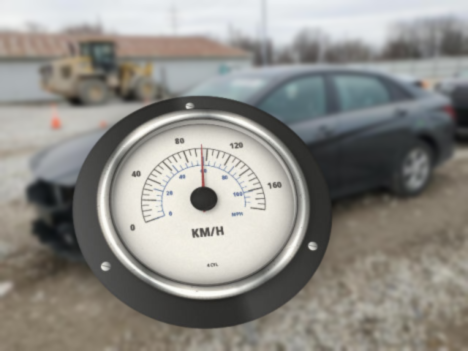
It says 95; km/h
